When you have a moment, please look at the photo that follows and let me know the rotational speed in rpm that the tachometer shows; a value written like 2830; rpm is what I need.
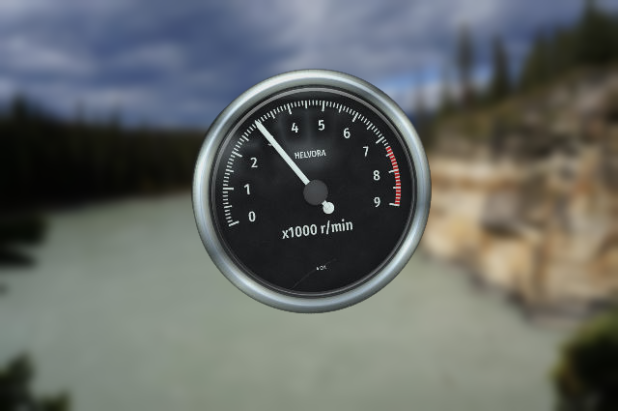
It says 3000; rpm
